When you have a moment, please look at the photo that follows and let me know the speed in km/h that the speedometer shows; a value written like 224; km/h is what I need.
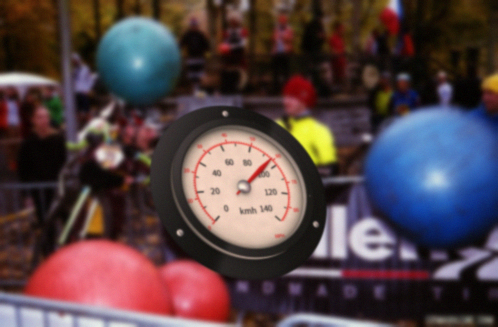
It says 95; km/h
